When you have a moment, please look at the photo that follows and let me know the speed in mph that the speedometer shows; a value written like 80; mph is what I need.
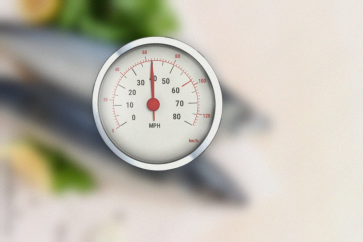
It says 40; mph
